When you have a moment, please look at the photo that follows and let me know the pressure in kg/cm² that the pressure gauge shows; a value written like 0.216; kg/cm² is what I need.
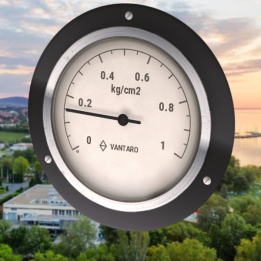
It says 0.15; kg/cm²
